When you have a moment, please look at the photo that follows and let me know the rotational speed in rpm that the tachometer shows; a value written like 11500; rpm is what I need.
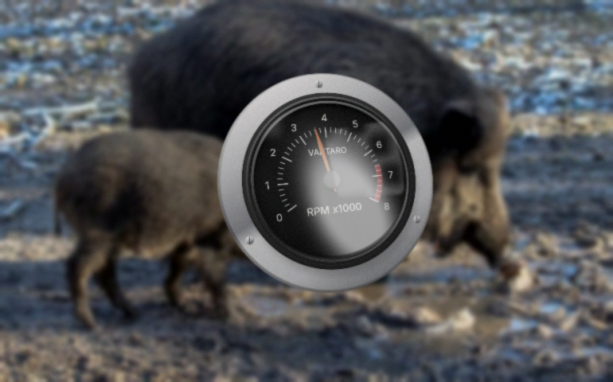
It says 3600; rpm
